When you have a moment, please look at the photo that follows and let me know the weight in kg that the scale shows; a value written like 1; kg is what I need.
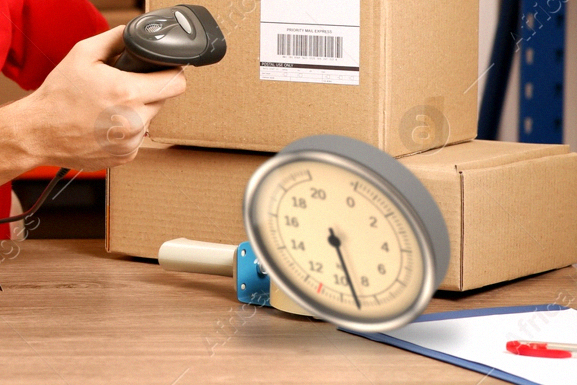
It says 9; kg
